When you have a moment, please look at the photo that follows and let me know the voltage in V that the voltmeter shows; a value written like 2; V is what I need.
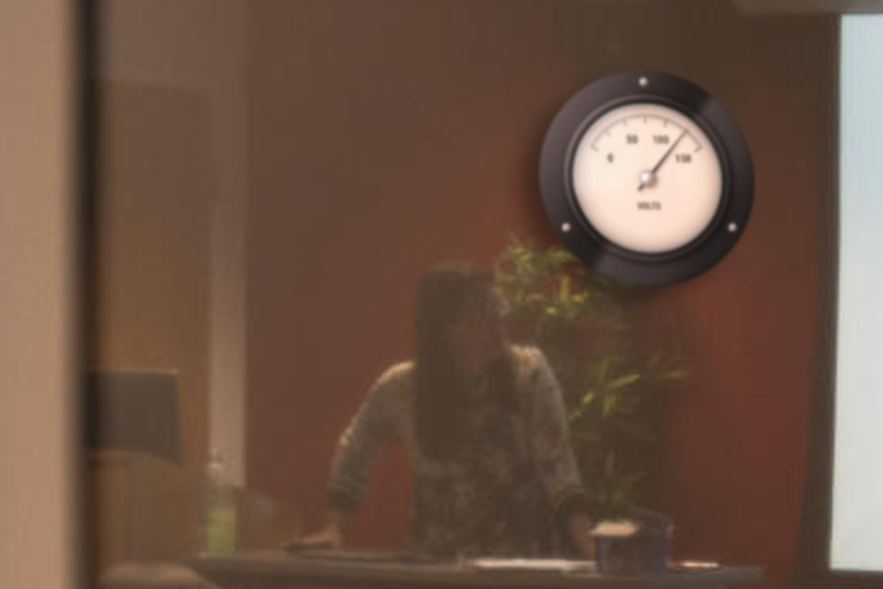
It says 125; V
